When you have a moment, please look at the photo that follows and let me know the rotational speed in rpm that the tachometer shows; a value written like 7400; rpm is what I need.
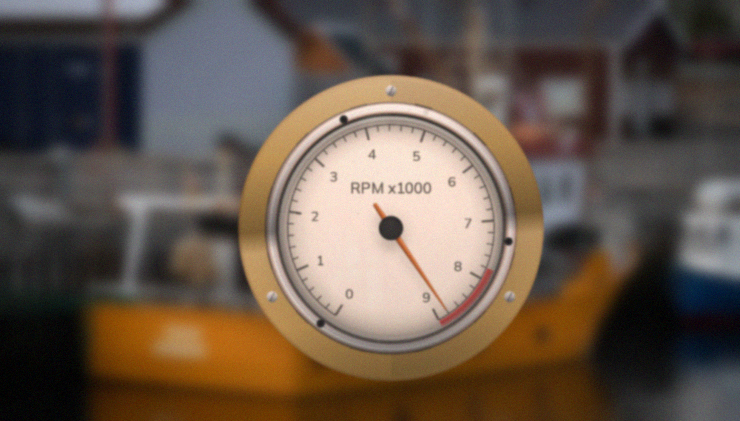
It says 8800; rpm
